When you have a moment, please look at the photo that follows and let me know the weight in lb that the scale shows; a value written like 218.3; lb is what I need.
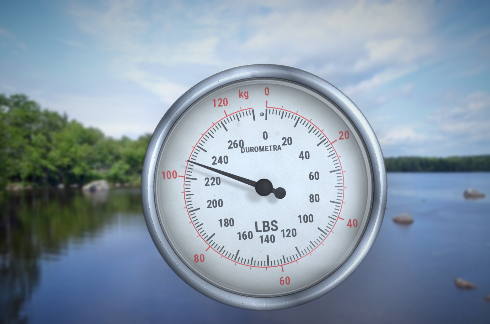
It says 230; lb
